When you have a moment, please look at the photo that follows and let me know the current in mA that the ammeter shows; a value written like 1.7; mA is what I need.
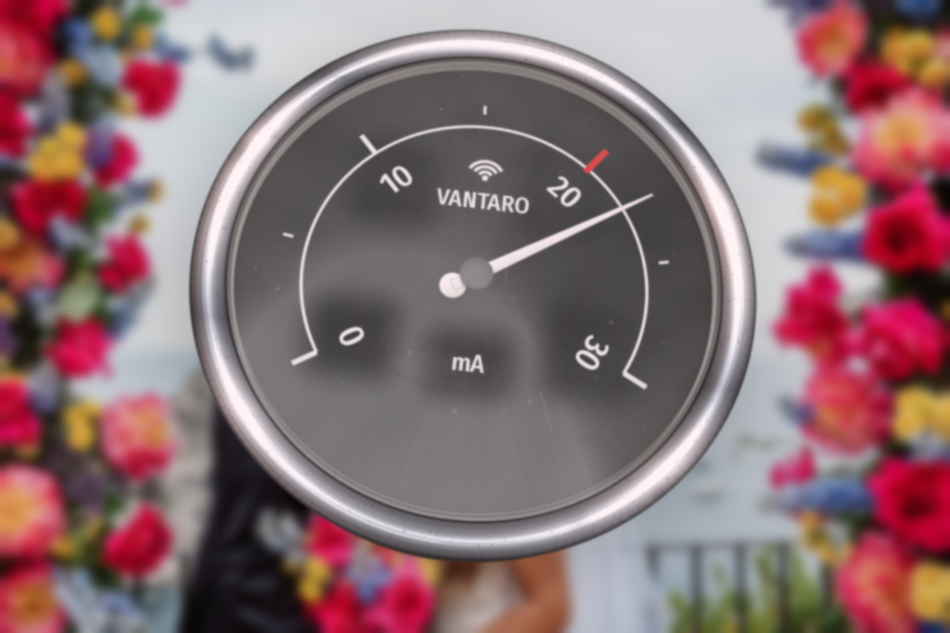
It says 22.5; mA
